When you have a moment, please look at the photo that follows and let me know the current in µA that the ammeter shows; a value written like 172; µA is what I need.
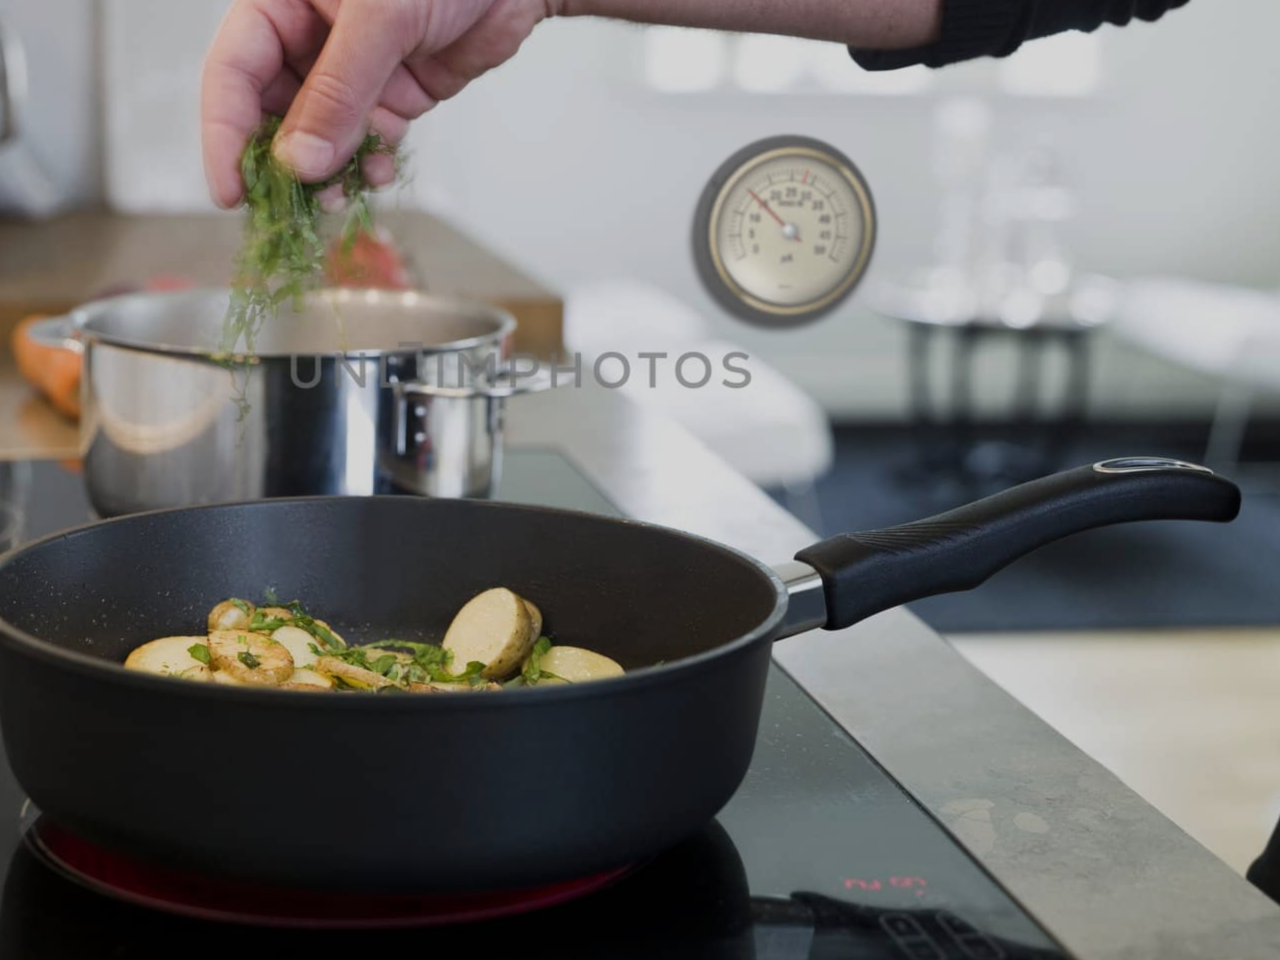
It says 15; µA
